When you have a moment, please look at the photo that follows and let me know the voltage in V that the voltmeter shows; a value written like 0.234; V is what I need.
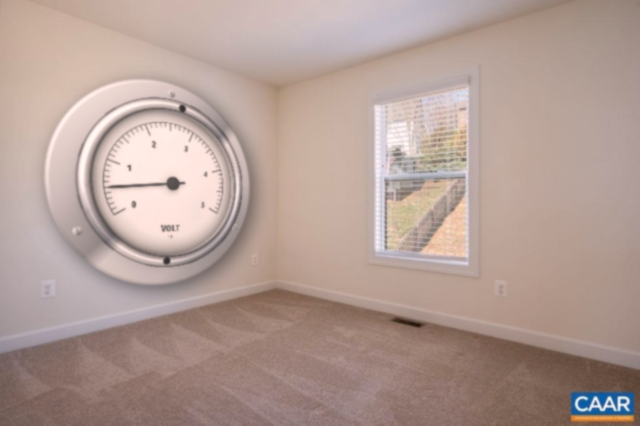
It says 0.5; V
